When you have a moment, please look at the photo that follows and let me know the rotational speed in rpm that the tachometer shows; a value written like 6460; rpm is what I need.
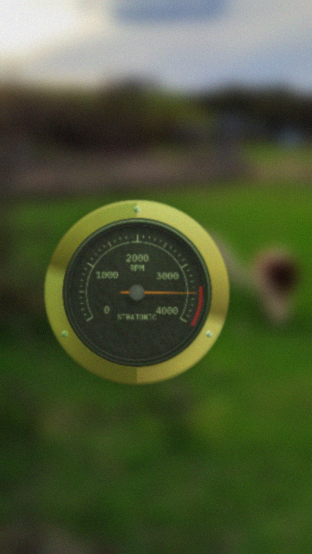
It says 3500; rpm
